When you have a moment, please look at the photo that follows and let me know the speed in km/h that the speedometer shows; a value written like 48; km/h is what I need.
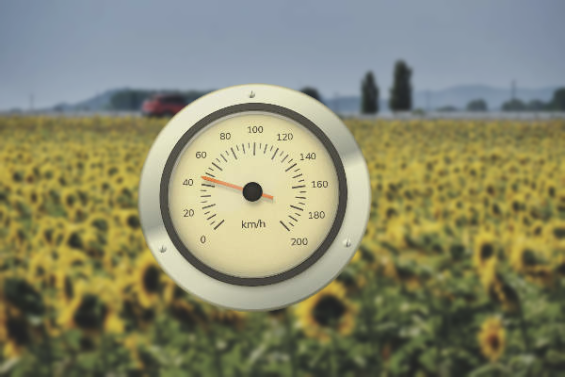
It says 45; km/h
